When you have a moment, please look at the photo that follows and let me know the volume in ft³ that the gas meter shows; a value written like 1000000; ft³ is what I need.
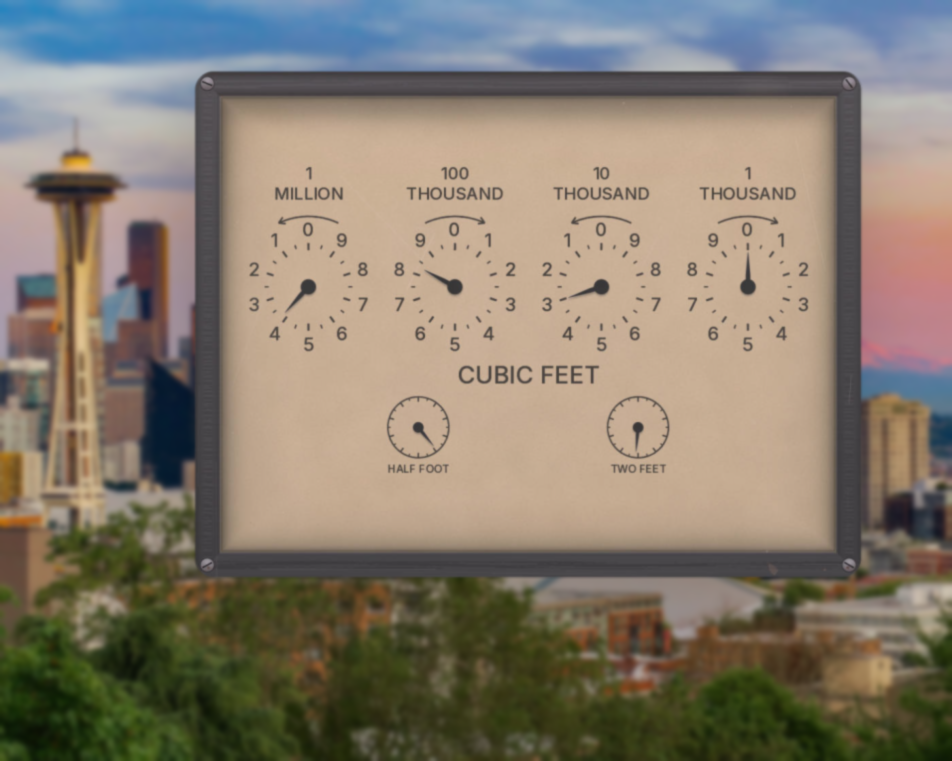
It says 383000; ft³
